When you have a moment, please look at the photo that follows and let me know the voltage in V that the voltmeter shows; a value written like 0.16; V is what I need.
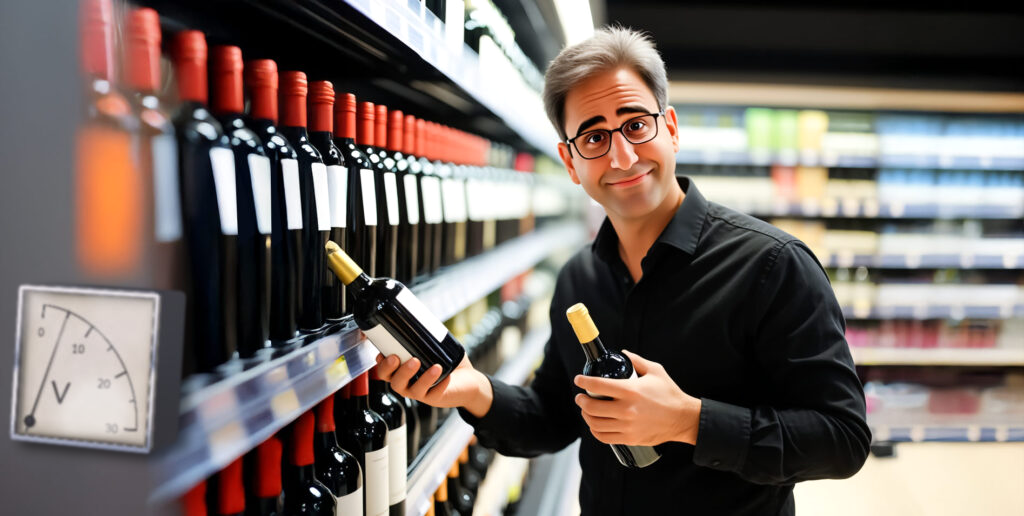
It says 5; V
